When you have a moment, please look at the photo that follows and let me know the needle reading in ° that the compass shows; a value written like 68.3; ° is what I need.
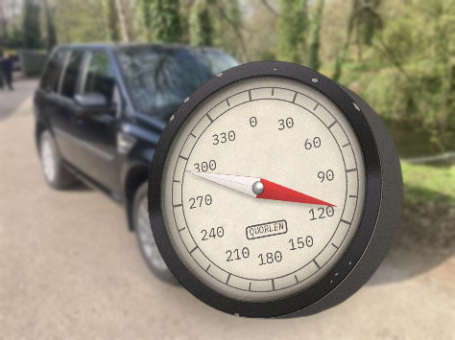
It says 112.5; °
